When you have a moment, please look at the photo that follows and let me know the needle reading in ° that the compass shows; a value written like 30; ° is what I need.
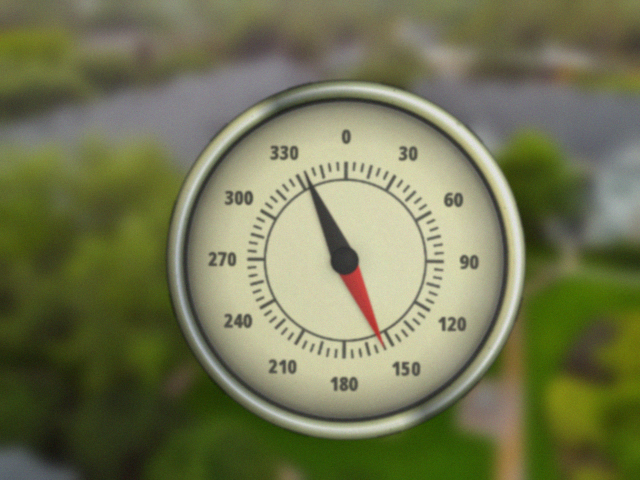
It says 155; °
